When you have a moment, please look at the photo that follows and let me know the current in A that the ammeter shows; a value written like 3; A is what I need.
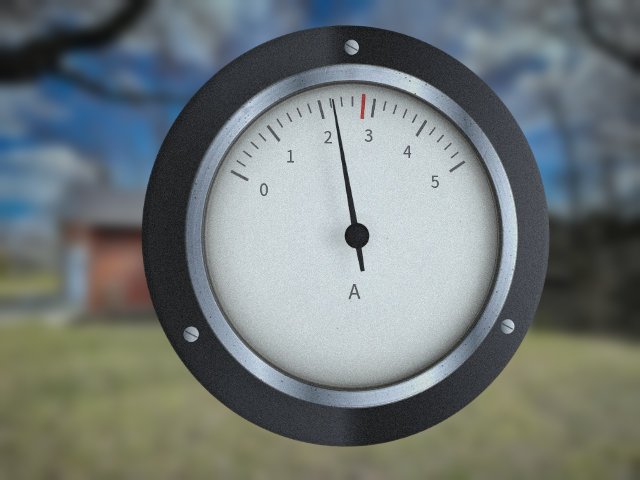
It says 2.2; A
